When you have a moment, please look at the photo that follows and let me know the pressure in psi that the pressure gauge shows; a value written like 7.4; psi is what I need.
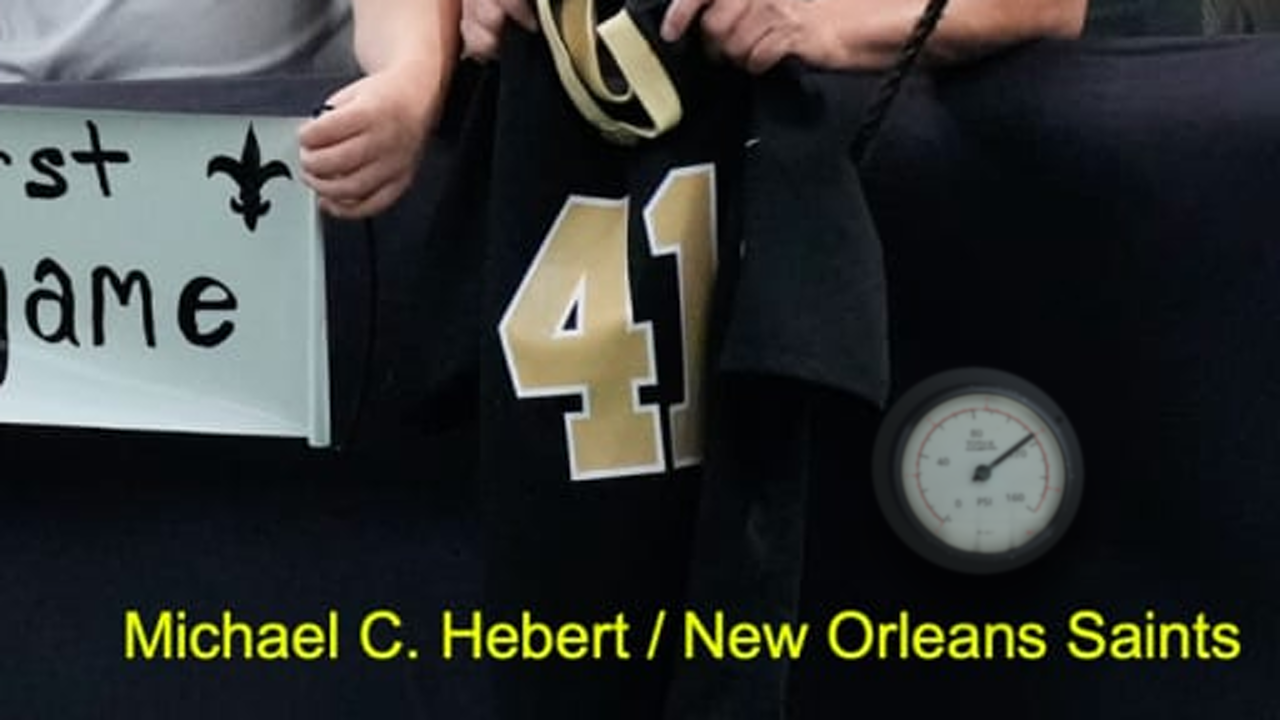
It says 115; psi
